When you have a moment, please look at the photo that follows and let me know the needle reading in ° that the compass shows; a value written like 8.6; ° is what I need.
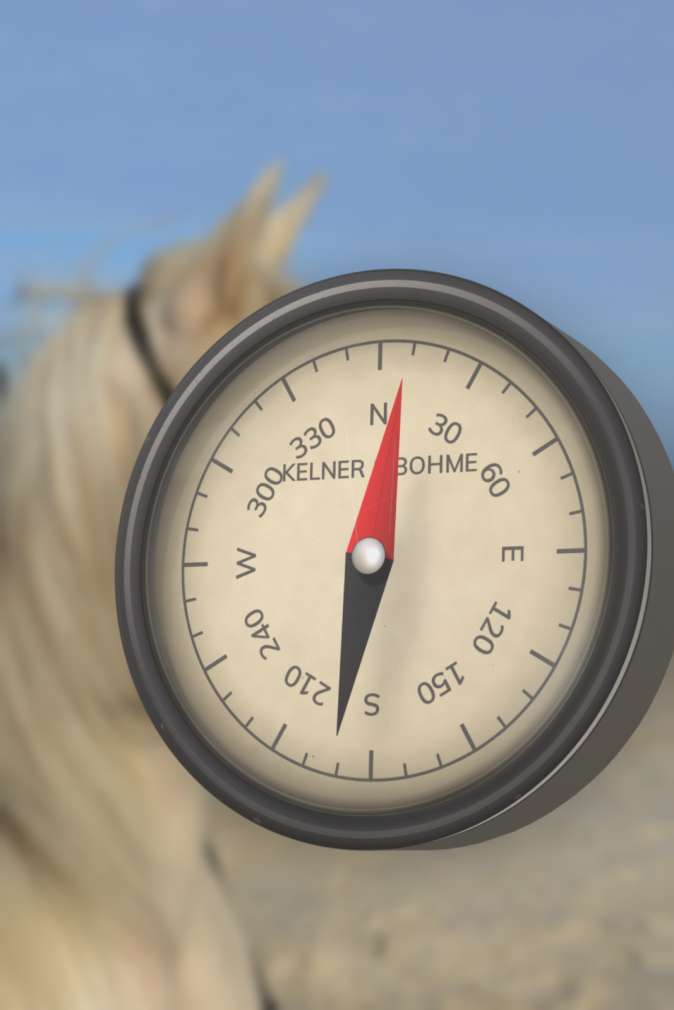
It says 10; °
